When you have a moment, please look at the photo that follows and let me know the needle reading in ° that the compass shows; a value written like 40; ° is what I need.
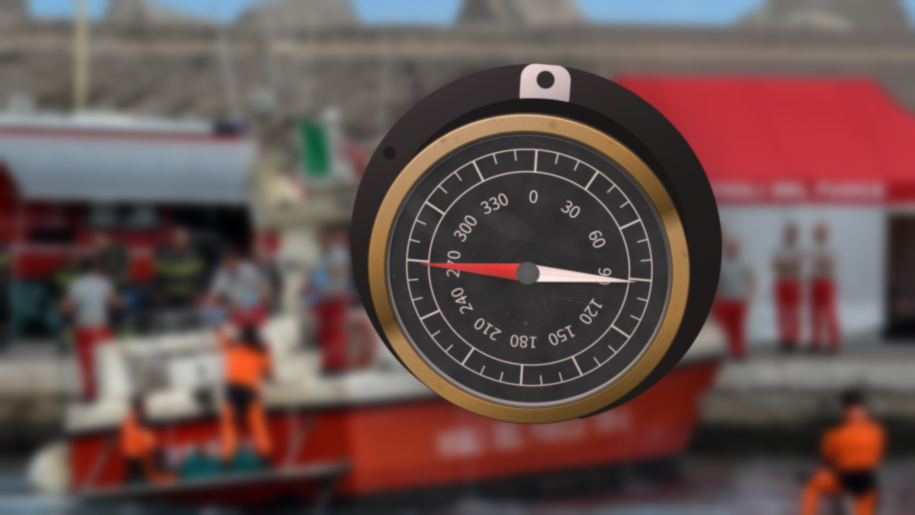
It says 270; °
